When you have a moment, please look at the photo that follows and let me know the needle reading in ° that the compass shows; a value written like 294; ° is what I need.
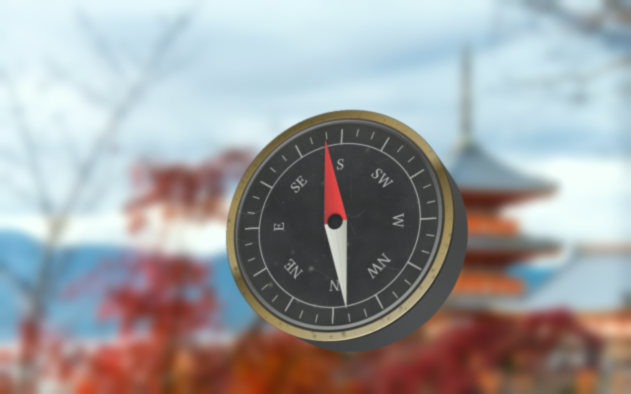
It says 170; °
